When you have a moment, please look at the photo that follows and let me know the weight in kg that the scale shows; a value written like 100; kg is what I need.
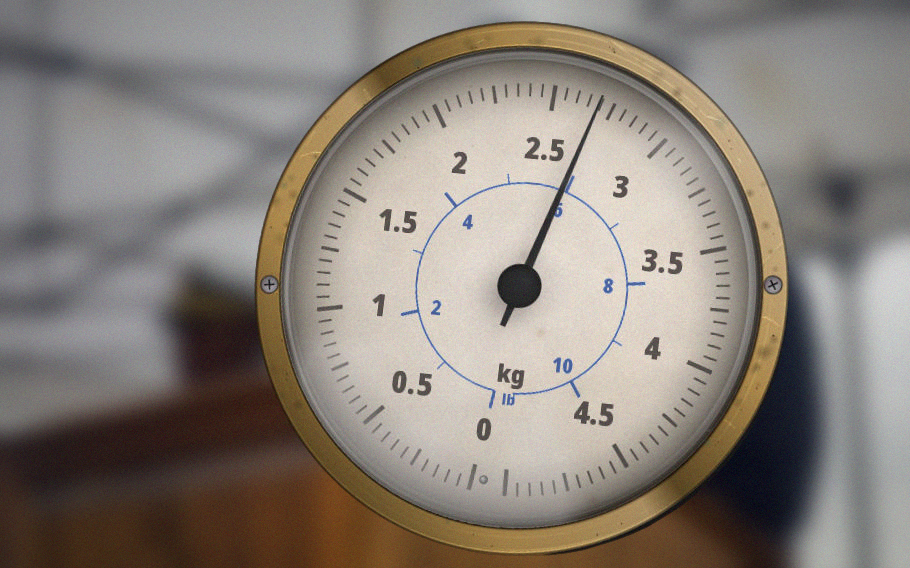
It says 2.7; kg
